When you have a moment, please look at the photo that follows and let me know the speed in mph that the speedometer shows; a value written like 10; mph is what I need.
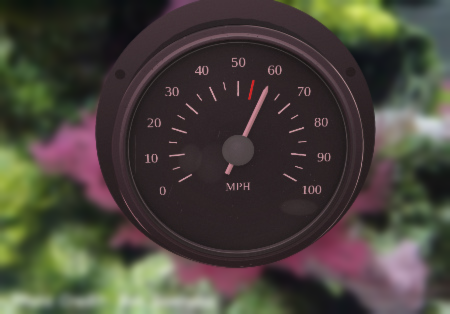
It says 60; mph
